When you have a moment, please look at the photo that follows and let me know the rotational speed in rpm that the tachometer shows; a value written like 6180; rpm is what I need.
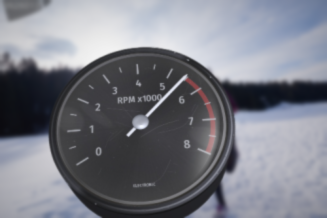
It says 5500; rpm
